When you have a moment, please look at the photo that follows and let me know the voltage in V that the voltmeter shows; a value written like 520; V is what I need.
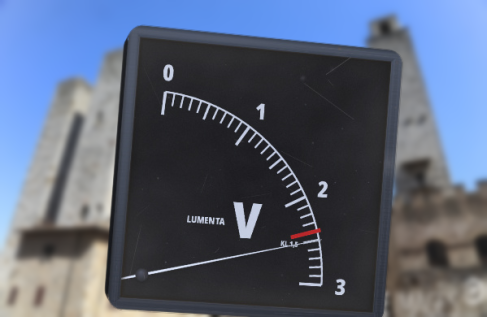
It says 2.5; V
